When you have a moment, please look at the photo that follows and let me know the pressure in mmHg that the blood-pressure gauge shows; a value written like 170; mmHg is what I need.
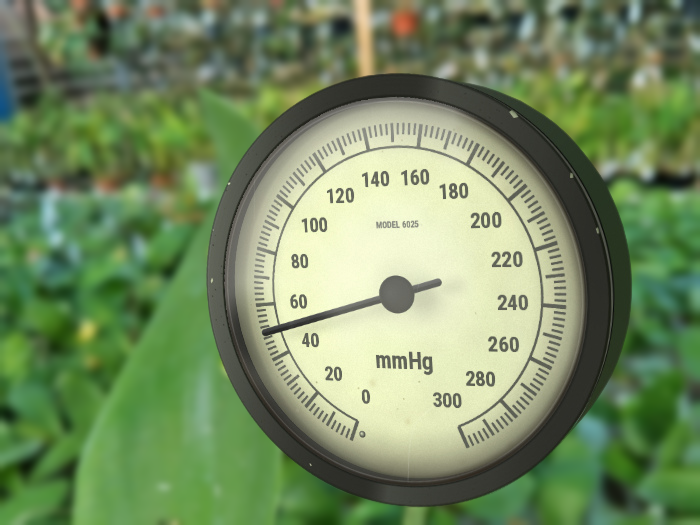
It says 50; mmHg
